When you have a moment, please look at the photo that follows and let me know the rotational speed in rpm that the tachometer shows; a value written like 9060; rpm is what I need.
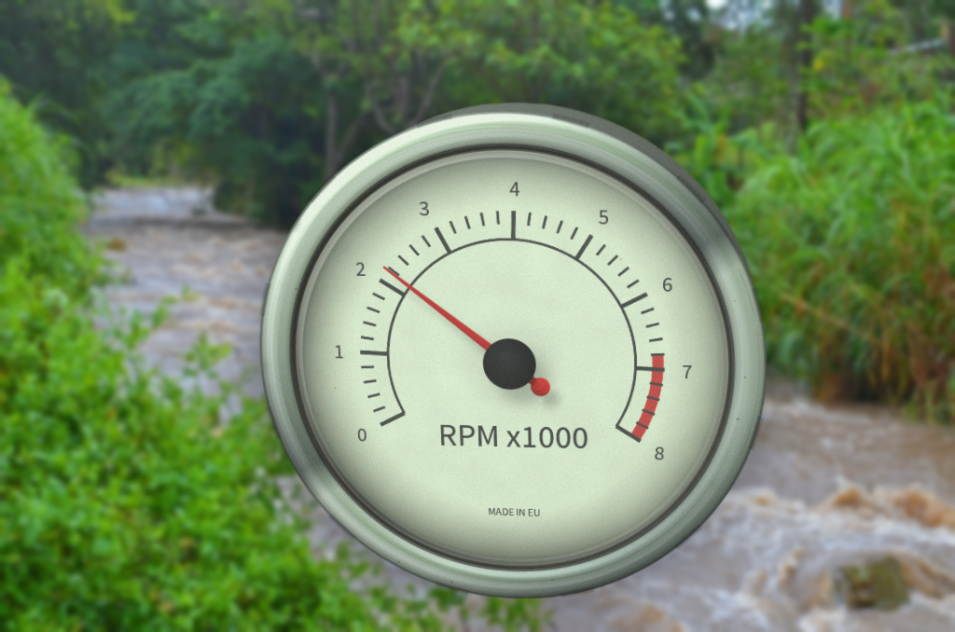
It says 2200; rpm
